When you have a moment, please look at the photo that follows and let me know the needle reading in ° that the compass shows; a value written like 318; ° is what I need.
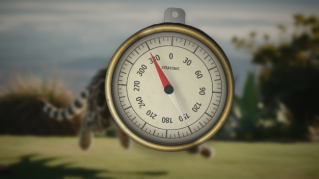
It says 330; °
